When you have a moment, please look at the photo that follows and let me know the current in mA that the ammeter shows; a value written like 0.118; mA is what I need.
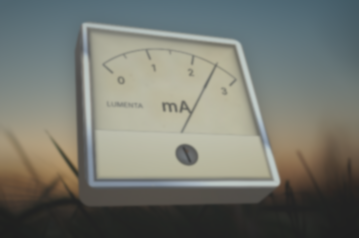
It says 2.5; mA
